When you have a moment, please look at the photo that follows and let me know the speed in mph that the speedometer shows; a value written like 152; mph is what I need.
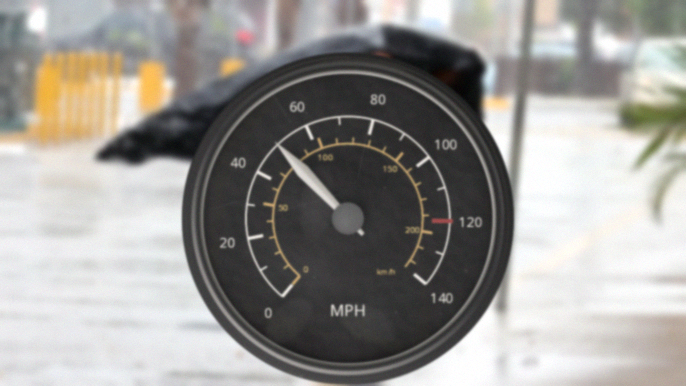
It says 50; mph
